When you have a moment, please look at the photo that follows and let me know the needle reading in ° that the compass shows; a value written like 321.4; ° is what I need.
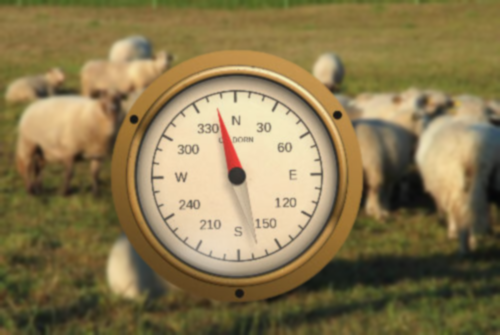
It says 345; °
